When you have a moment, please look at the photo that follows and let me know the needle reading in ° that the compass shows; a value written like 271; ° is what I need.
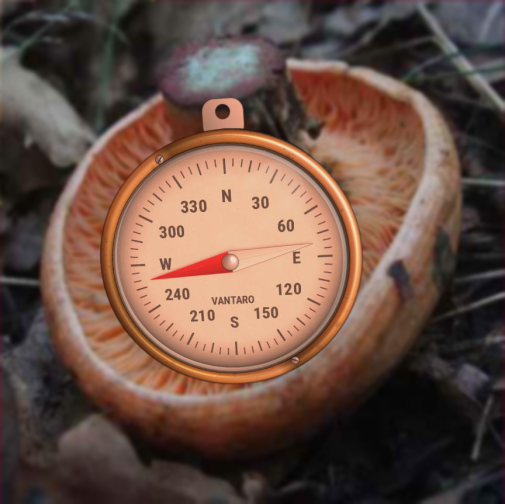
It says 260; °
